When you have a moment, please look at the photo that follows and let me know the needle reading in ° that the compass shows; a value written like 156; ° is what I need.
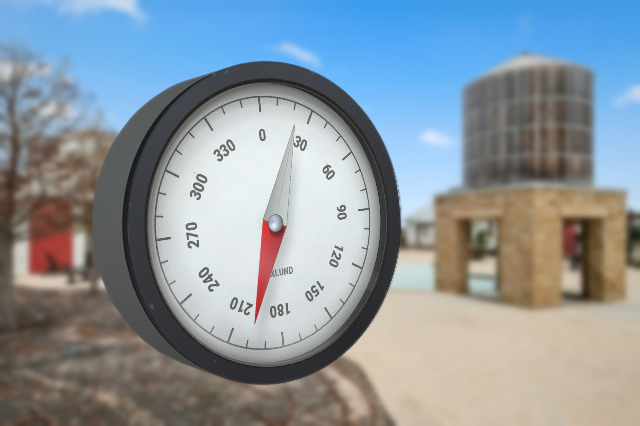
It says 200; °
